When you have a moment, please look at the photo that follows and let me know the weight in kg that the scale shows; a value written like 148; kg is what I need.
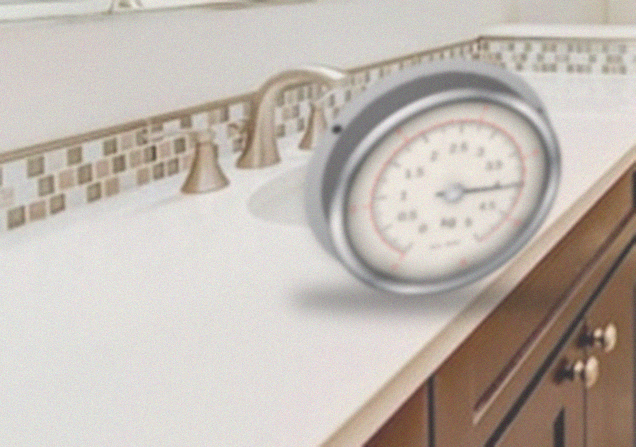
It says 4; kg
